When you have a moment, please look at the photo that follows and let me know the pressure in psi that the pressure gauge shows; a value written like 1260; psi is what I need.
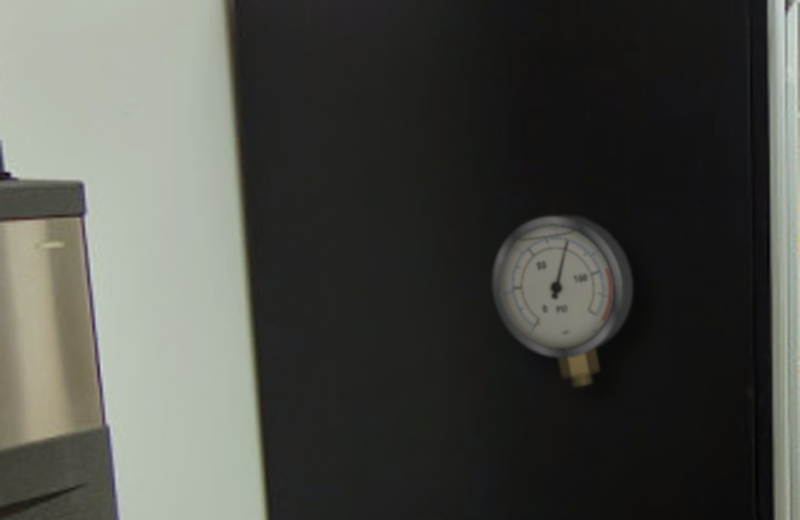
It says 120; psi
